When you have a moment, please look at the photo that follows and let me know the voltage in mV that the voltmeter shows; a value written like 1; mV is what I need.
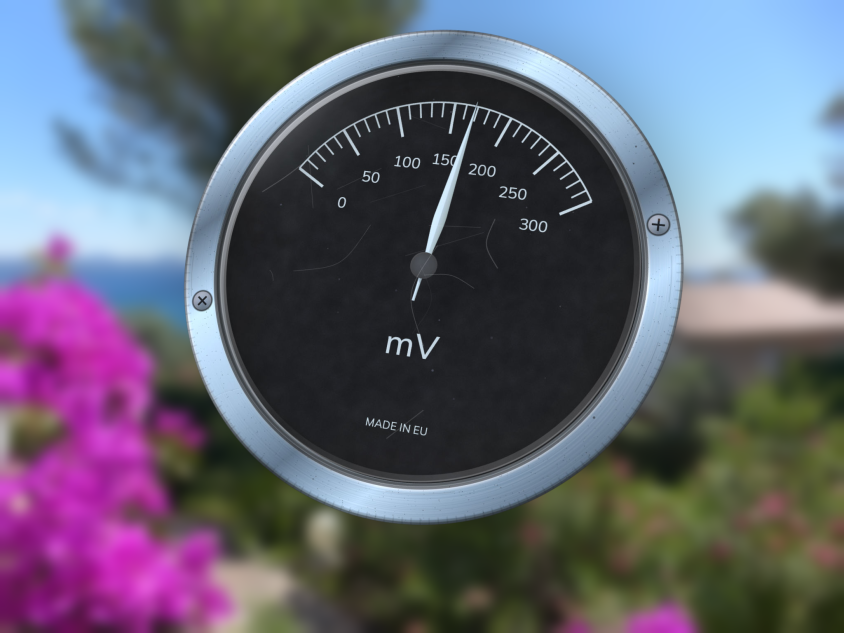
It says 170; mV
